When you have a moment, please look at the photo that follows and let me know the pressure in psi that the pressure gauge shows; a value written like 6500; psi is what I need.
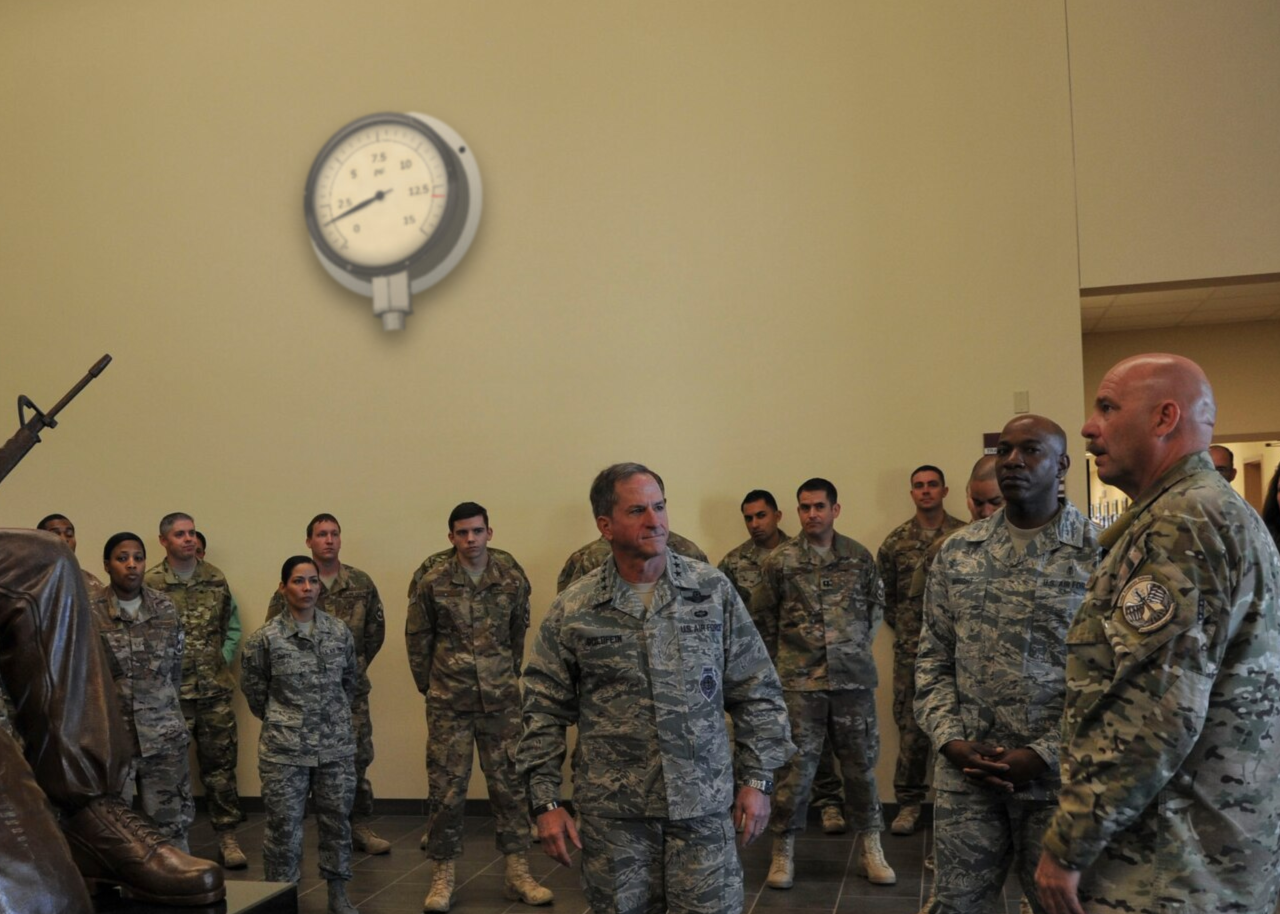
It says 1.5; psi
